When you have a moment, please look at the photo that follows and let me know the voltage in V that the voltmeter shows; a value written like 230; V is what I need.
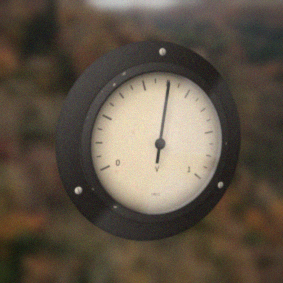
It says 0.5; V
